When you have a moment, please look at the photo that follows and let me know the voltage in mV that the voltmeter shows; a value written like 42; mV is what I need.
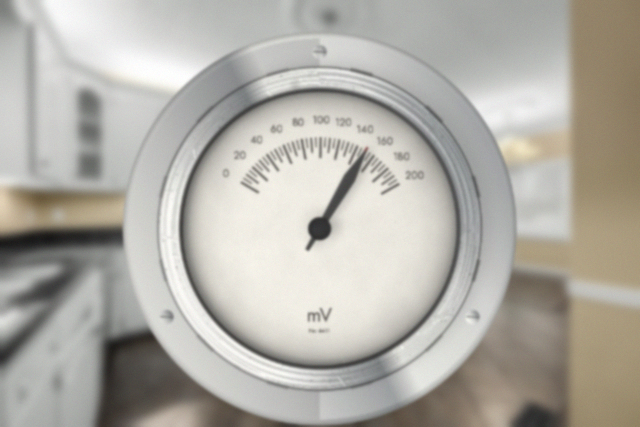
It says 150; mV
